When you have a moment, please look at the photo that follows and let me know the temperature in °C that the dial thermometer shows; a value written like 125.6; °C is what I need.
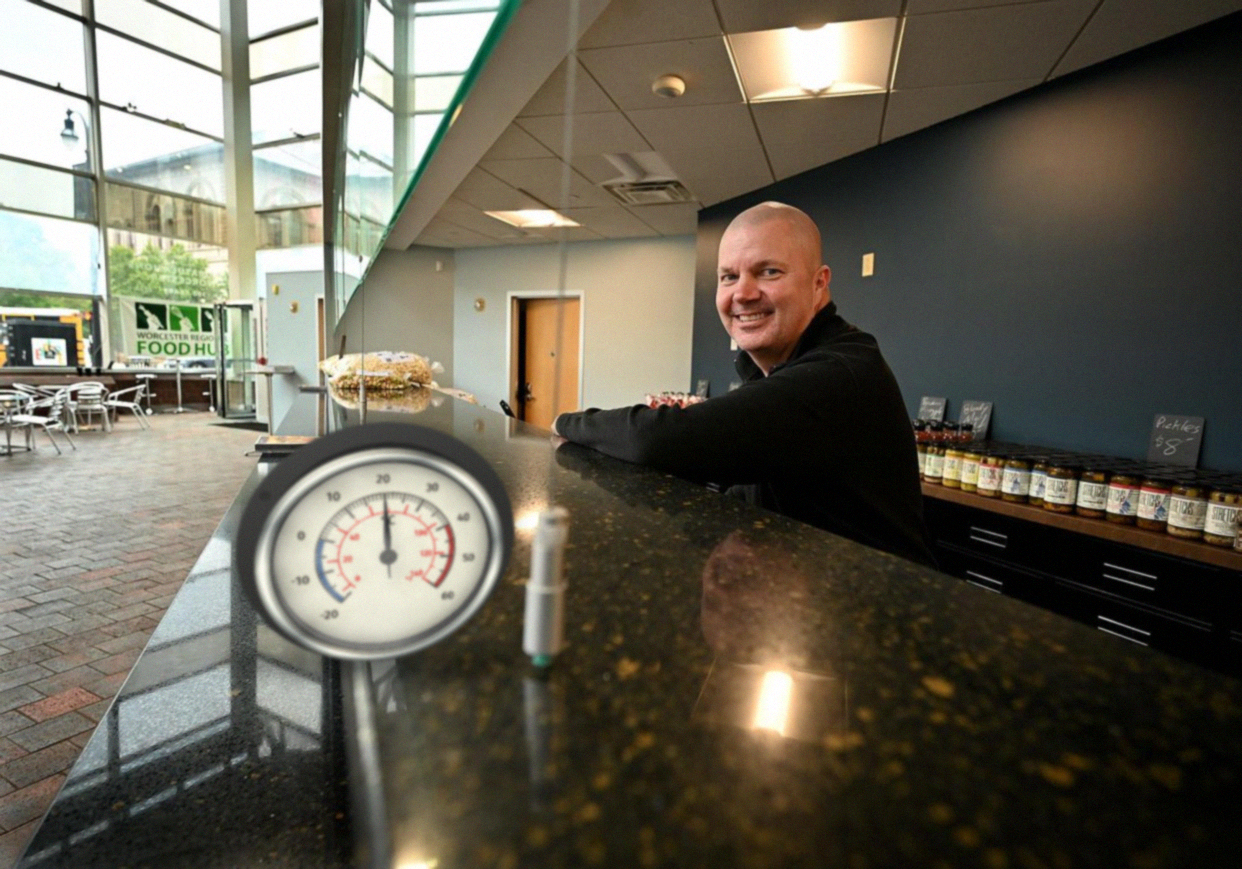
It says 20; °C
